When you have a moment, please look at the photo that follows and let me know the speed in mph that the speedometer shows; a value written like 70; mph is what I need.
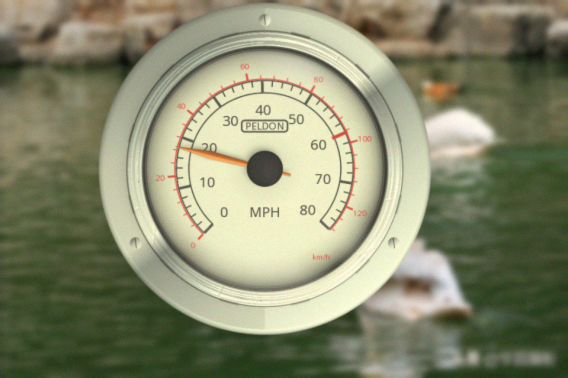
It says 18; mph
